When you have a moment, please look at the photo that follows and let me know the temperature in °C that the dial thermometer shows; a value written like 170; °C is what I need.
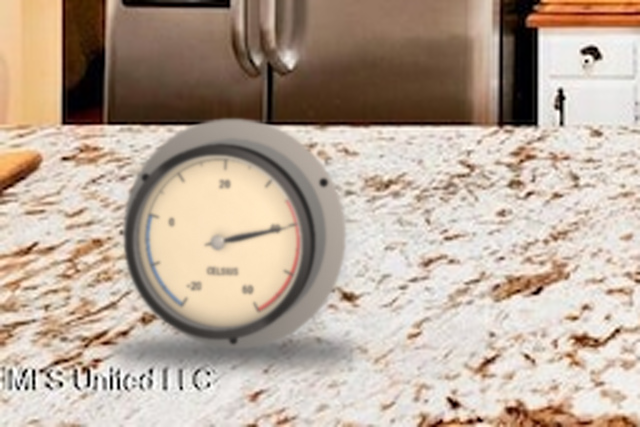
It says 40; °C
